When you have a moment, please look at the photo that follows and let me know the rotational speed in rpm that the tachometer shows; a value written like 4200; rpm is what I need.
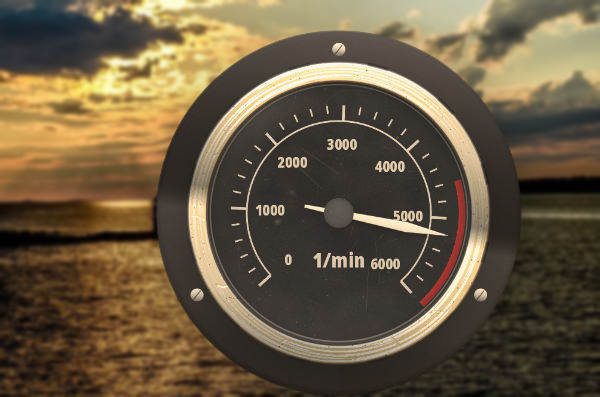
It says 5200; rpm
